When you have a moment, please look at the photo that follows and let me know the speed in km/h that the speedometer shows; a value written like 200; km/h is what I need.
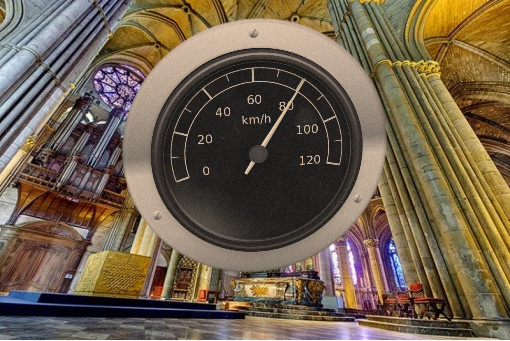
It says 80; km/h
